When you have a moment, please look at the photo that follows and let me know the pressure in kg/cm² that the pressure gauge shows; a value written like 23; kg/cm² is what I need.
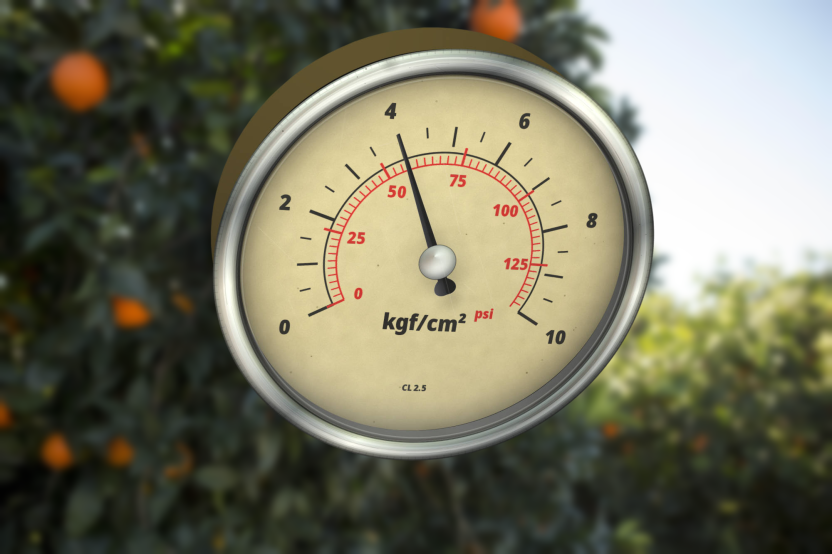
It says 4; kg/cm²
